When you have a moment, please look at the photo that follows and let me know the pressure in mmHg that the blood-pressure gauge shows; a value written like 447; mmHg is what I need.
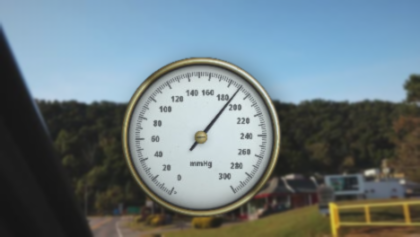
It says 190; mmHg
